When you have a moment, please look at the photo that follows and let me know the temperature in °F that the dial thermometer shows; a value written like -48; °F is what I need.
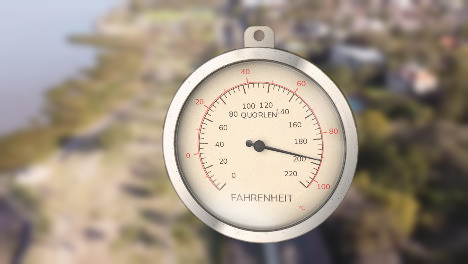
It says 196; °F
